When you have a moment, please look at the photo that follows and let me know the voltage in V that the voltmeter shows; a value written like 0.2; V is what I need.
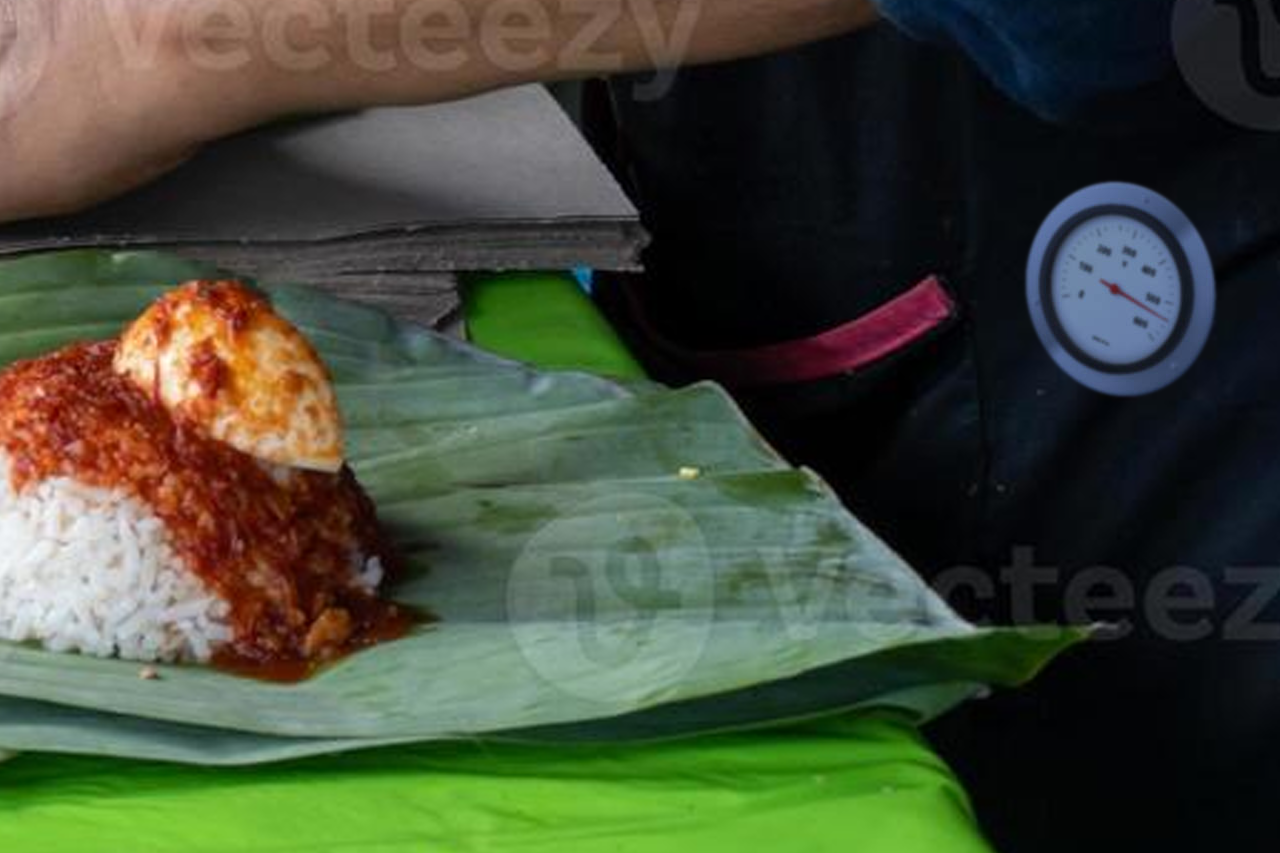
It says 540; V
